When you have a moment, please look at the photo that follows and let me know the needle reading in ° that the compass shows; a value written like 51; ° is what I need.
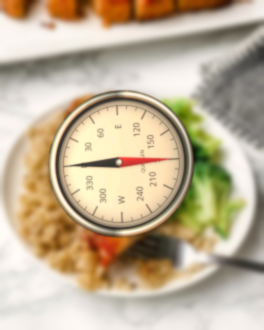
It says 180; °
